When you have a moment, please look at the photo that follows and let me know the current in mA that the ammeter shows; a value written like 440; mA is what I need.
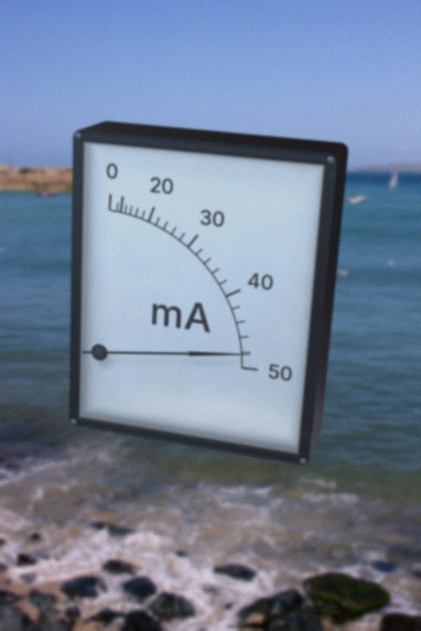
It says 48; mA
